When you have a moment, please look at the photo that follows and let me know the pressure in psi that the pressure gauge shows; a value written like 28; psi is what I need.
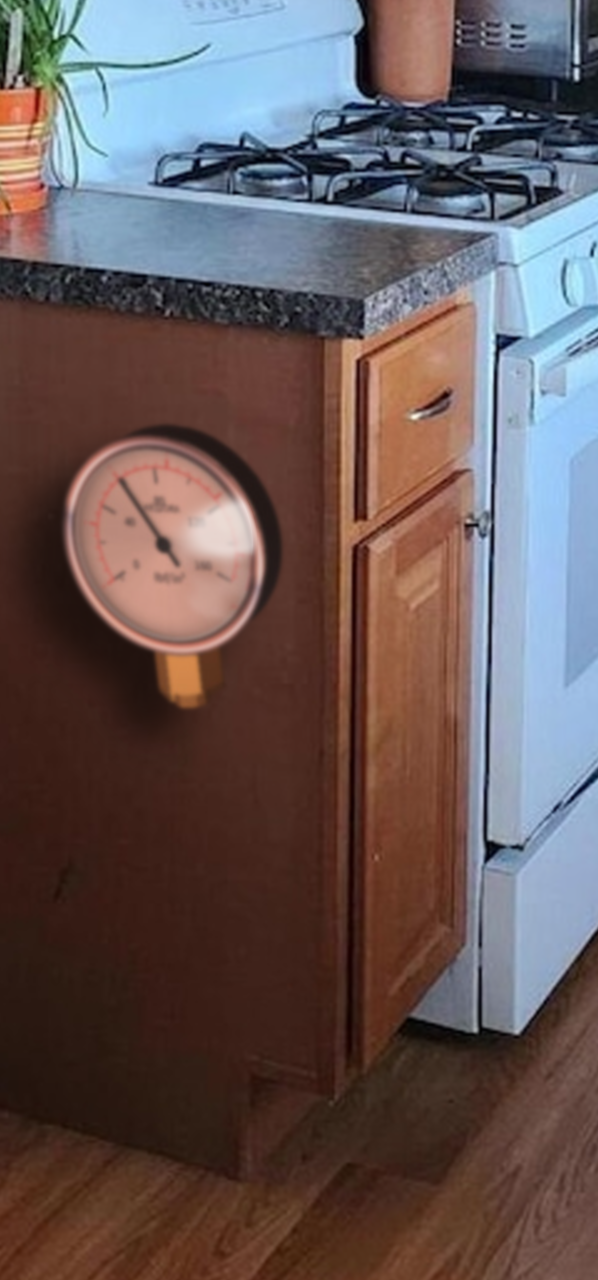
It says 60; psi
